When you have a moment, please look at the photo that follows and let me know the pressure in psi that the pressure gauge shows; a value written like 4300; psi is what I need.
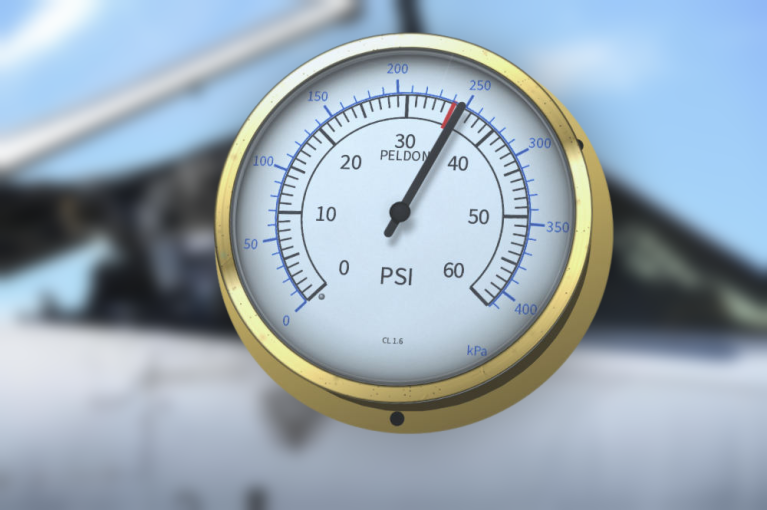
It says 36; psi
